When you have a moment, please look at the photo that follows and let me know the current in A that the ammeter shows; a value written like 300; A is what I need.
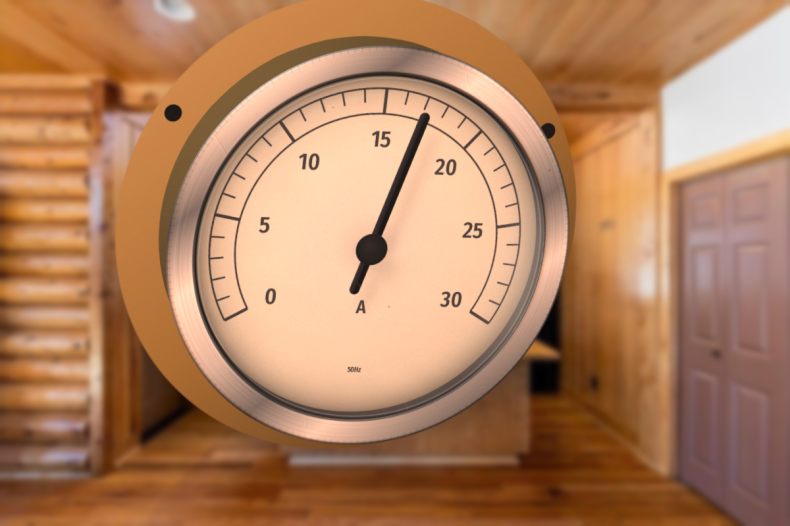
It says 17; A
